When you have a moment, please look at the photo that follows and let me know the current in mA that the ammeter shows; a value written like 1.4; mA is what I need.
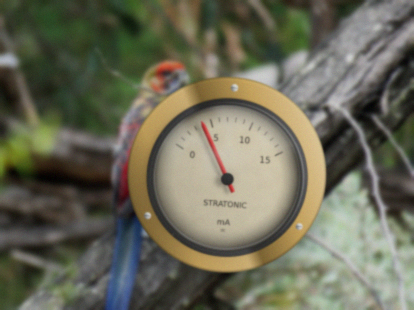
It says 4; mA
